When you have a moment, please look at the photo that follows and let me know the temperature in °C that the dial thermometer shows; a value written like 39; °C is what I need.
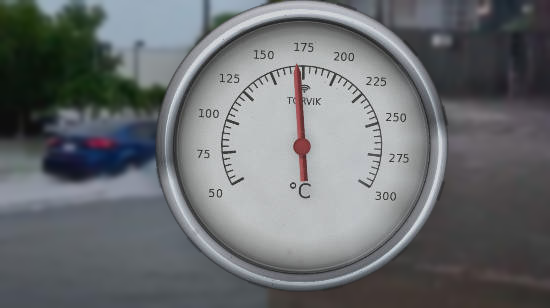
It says 170; °C
